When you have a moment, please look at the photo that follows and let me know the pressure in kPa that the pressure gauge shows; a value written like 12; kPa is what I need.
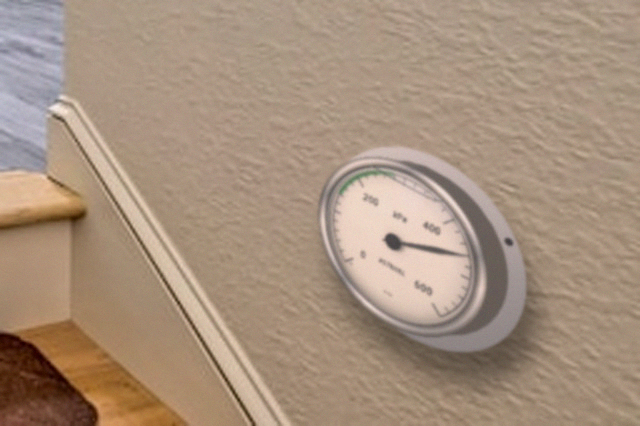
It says 460; kPa
